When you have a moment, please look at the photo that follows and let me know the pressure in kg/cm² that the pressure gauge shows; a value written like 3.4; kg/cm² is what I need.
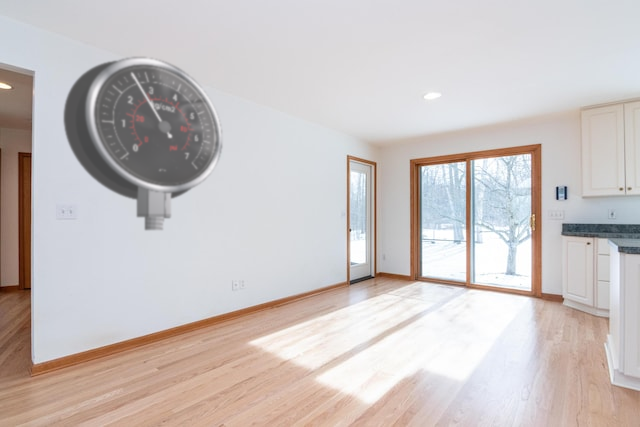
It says 2.6; kg/cm²
